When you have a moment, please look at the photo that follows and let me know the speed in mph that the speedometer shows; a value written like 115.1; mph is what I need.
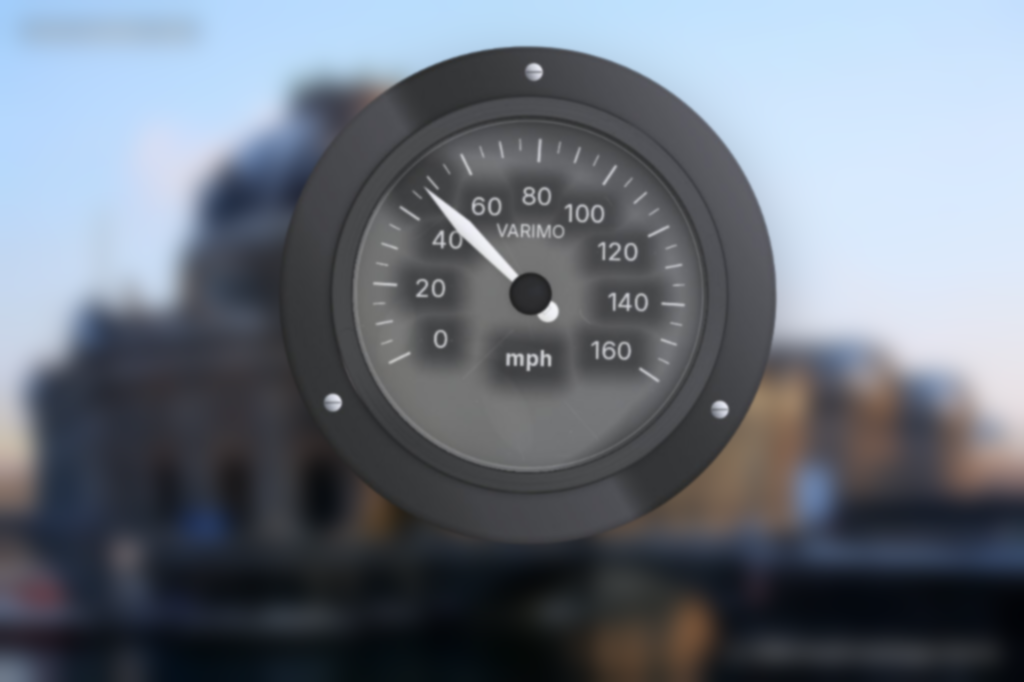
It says 47.5; mph
